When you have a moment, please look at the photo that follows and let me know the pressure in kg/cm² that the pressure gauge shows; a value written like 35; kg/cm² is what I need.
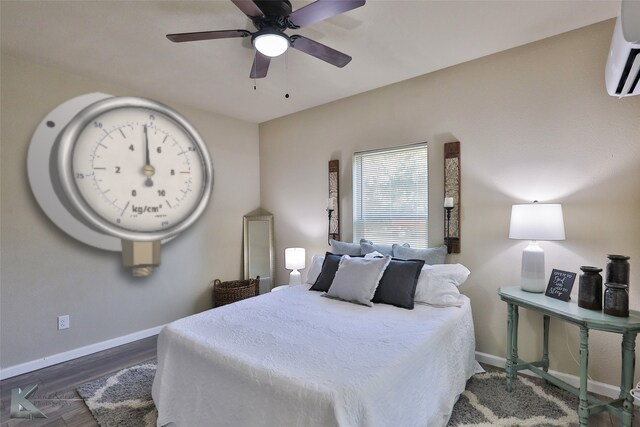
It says 5; kg/cm²
